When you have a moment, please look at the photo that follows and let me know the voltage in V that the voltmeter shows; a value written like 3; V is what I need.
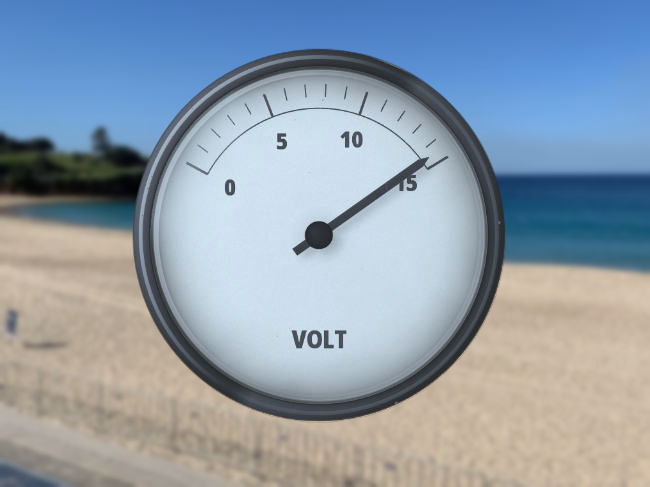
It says 14.5; V
